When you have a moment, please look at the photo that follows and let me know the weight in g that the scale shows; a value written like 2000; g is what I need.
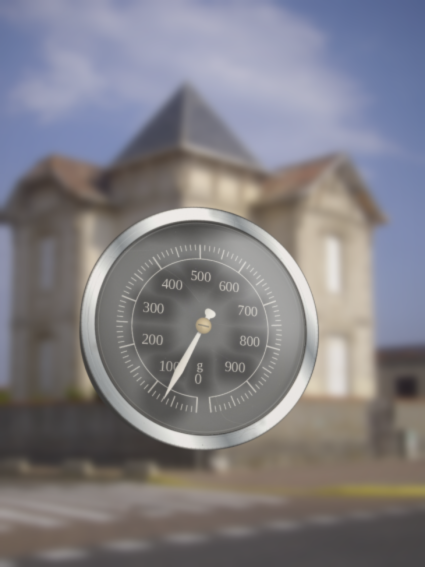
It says 70; g
